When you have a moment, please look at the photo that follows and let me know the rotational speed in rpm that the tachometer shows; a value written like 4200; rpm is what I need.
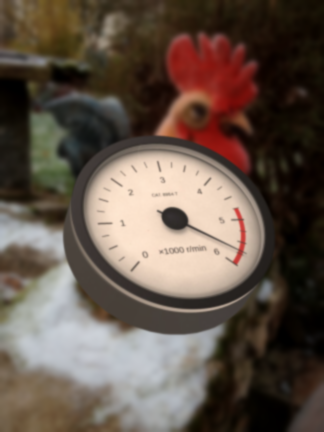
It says 5750; rpm
